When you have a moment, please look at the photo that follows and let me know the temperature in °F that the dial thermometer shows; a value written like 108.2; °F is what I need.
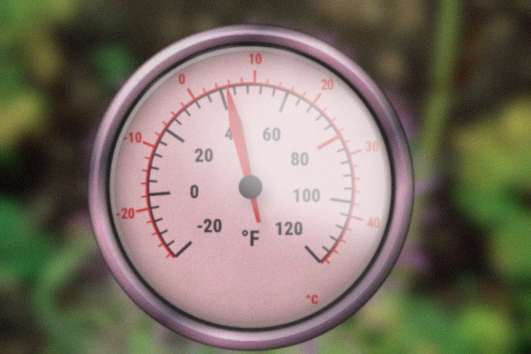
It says 42; °F
